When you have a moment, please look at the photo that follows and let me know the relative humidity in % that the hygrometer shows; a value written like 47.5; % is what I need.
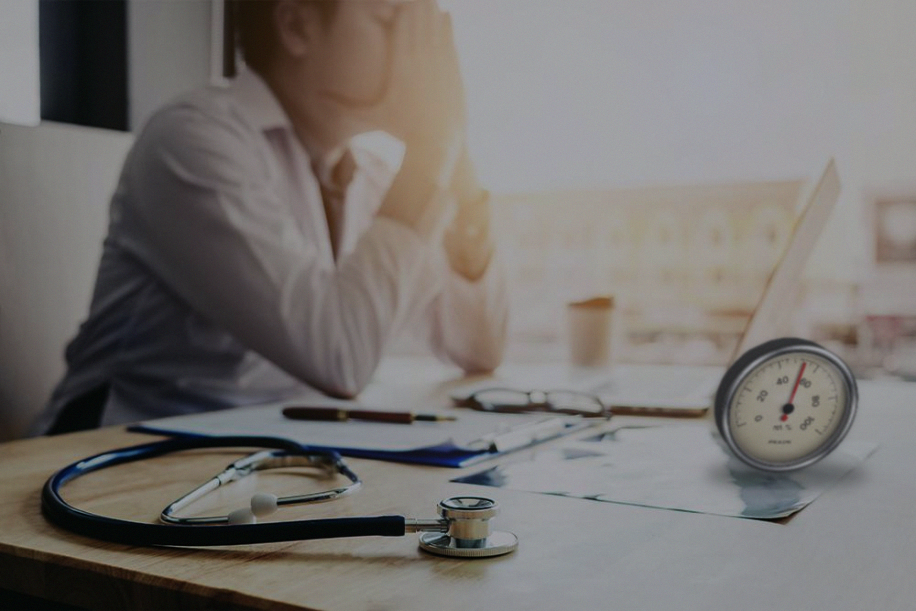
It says 52; %
